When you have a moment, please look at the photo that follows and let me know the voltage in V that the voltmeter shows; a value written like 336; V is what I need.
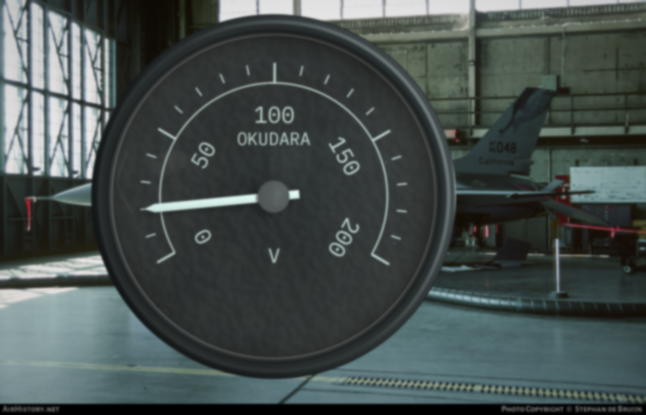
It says 20; V
